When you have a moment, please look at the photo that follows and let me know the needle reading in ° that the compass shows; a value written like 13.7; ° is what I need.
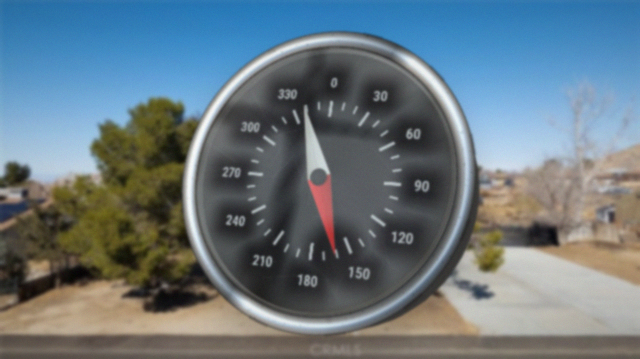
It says 160; °
